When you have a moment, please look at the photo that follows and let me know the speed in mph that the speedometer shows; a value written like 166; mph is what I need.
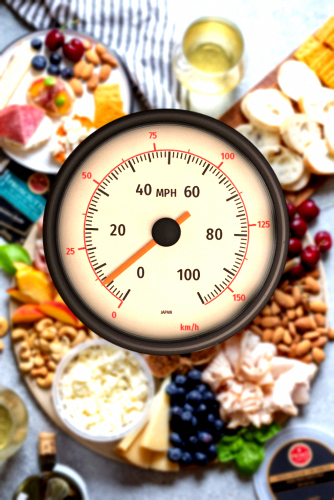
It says 6; mph
